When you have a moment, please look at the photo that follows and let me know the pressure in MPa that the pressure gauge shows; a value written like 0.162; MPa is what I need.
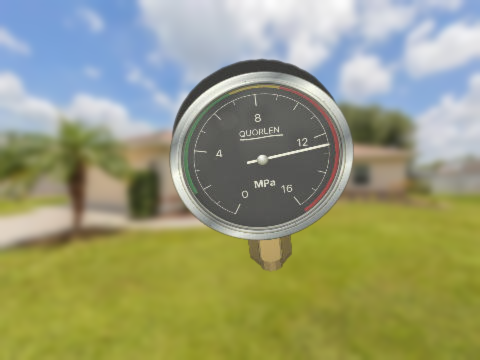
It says 12.5; MPa
